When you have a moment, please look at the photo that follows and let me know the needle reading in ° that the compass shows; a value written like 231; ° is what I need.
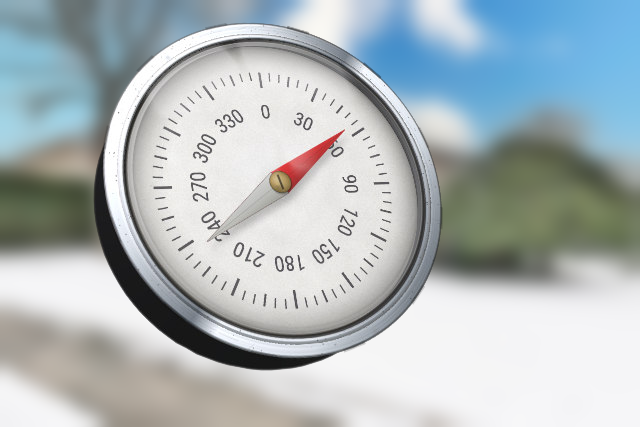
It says 55; °
